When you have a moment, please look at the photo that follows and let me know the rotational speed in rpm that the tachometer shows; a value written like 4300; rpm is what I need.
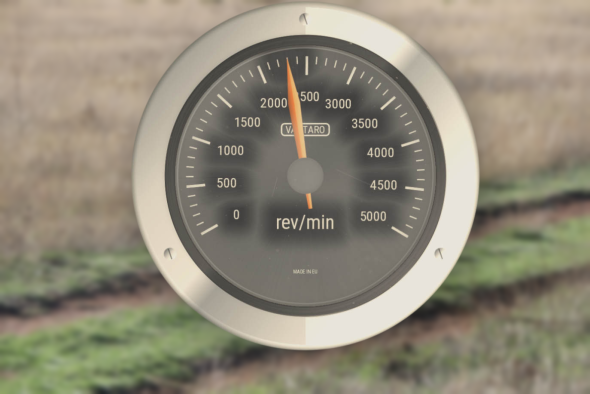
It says 2300; rpm
